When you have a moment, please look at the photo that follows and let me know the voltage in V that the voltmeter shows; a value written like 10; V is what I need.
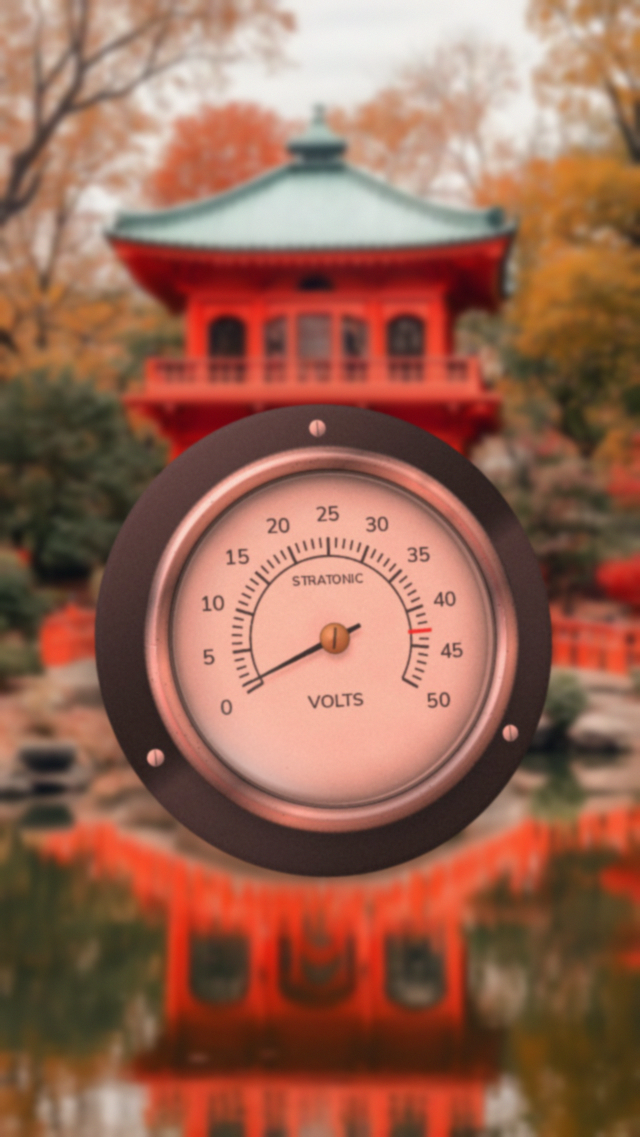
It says 1; V
